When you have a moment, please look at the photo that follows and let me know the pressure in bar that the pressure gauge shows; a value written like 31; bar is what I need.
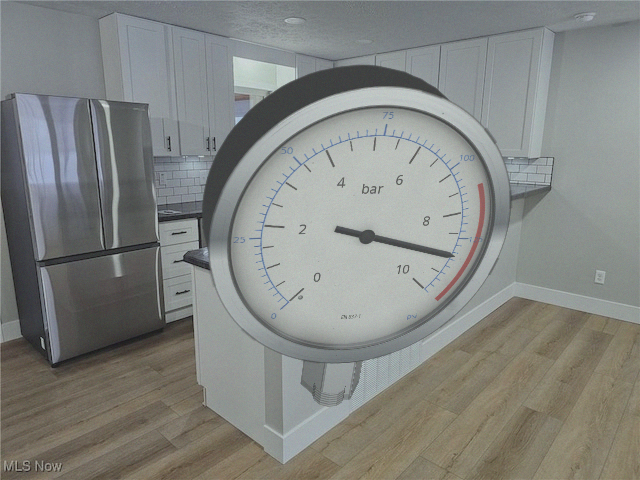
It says 9; bar
